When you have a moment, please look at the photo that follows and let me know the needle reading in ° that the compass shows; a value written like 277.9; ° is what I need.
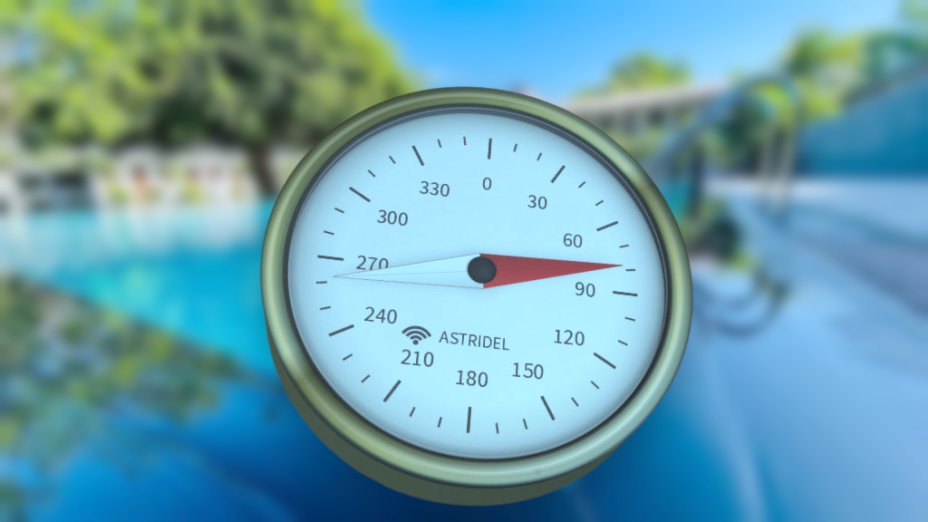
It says 80; °
